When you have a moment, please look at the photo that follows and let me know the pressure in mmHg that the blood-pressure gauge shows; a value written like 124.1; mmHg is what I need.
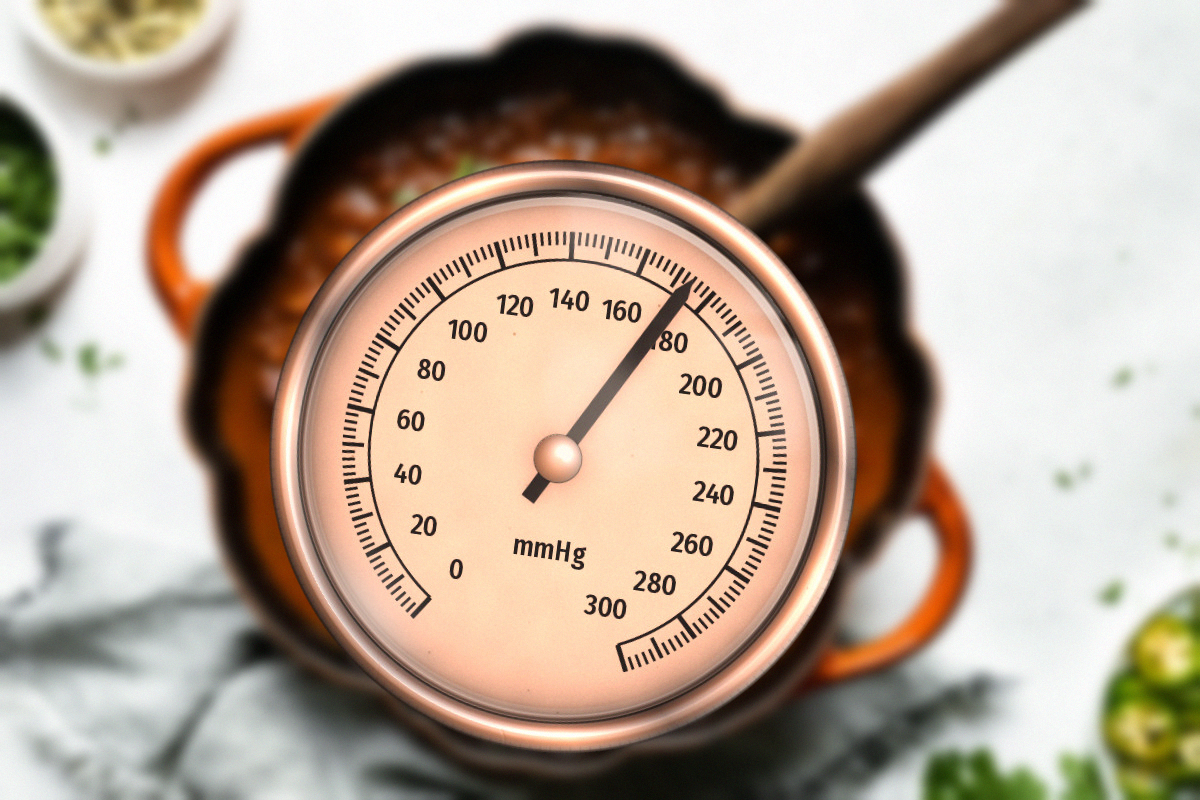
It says 174; mmHg
